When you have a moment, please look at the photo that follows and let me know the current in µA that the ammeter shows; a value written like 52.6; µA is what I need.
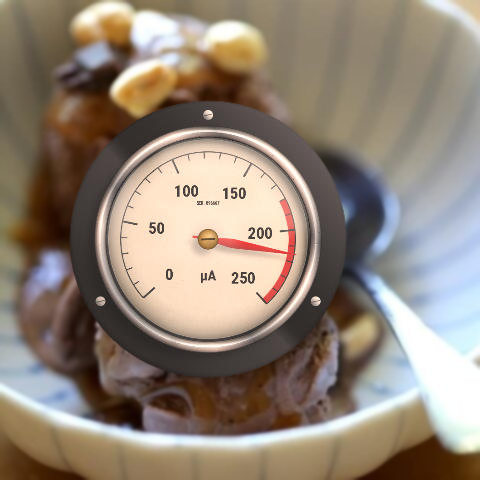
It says 215; µA
